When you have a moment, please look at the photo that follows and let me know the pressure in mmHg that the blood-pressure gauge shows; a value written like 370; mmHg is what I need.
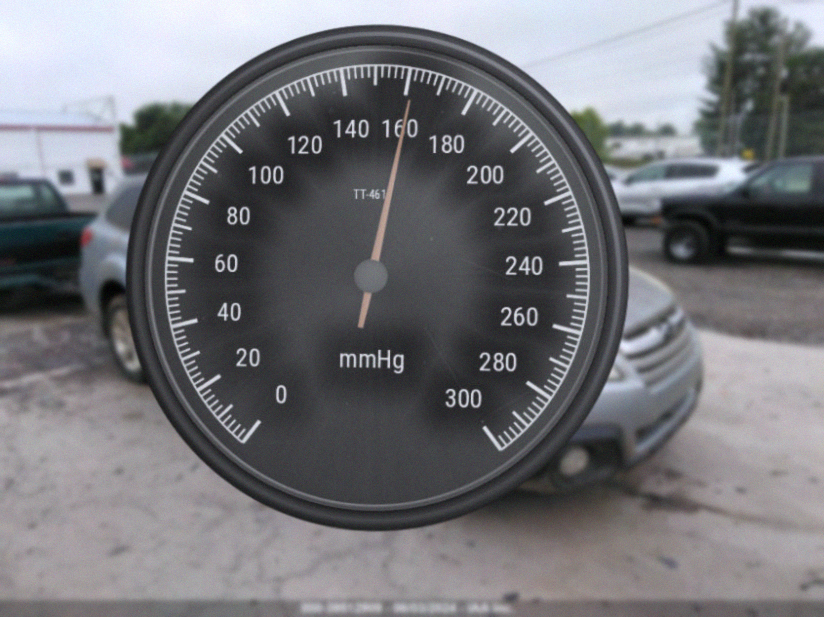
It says 162; mmHg
